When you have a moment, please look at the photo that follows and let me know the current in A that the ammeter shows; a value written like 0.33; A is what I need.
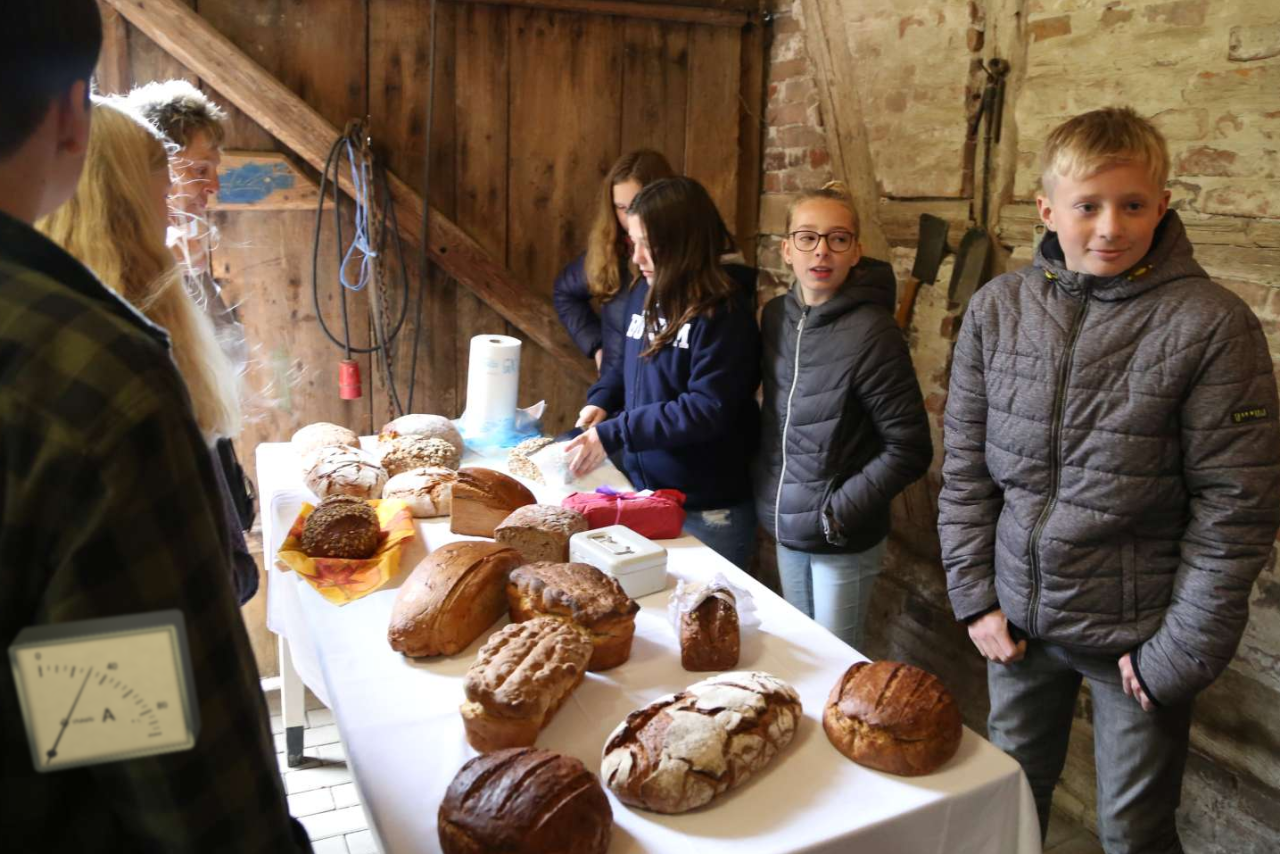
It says 30; A
